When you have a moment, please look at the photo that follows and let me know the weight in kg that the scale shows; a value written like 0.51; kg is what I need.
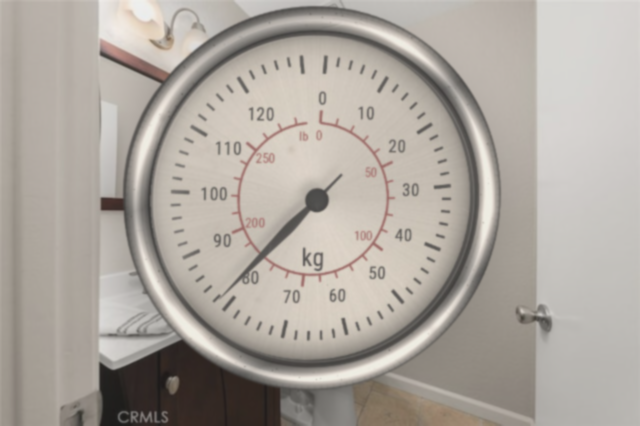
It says 82; kg
